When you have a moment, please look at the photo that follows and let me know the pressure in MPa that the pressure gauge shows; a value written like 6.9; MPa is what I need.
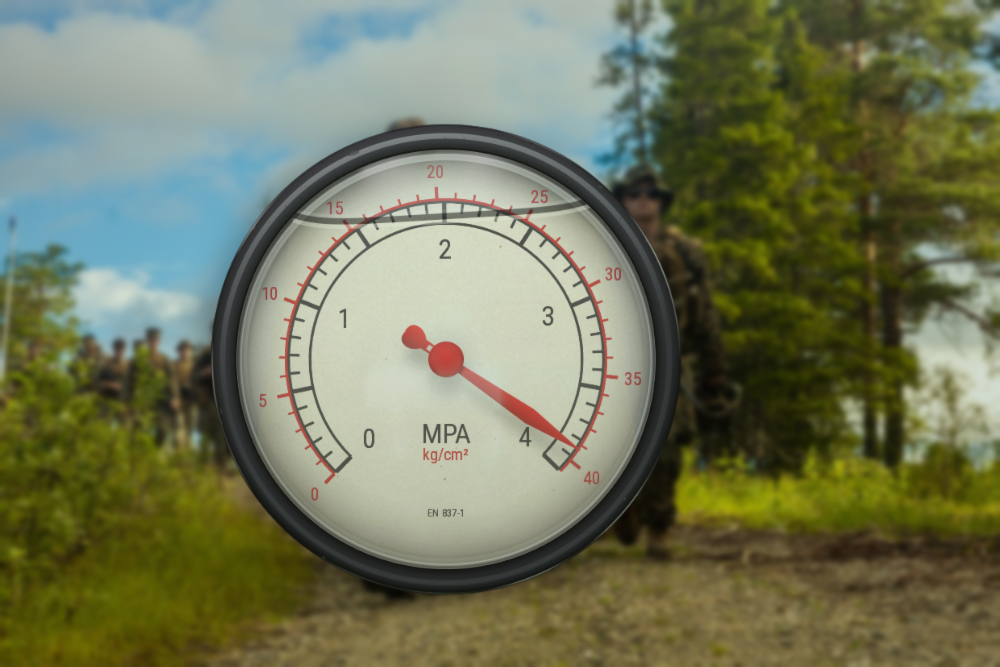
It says 3.85; MPa
